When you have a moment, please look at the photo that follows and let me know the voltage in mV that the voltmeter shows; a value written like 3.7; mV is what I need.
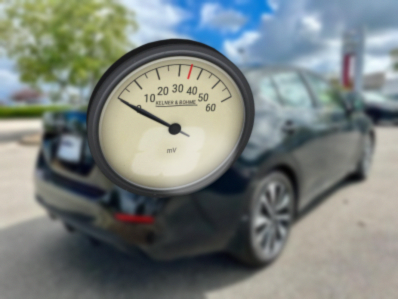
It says 0; mV
